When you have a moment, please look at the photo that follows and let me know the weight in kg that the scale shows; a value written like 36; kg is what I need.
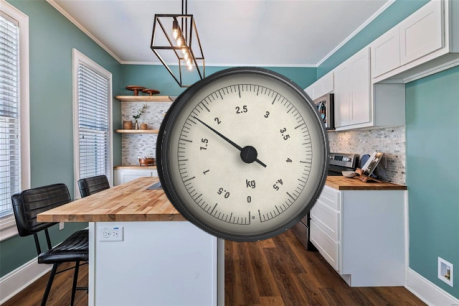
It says 1.8; kg
